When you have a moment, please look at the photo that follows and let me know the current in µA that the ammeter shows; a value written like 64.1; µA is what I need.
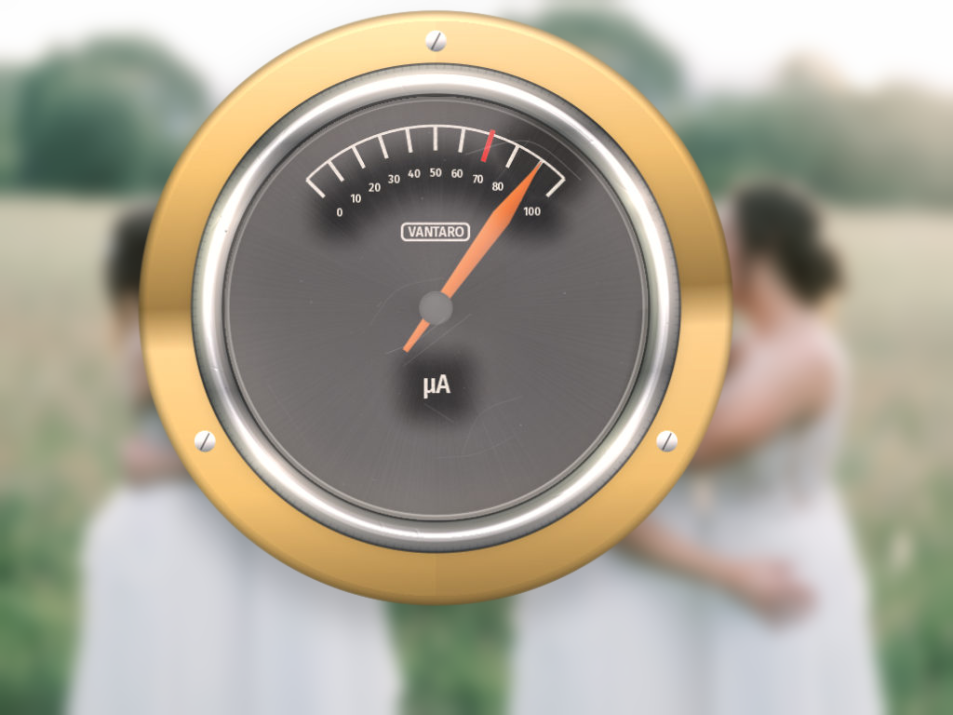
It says 90; µA
